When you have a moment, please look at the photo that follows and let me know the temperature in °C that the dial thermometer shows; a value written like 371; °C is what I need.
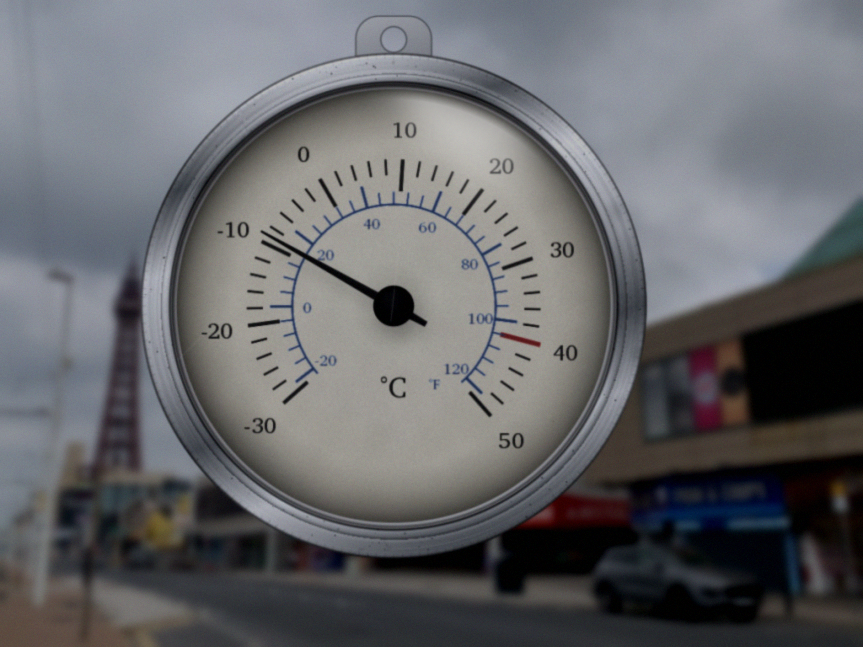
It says -9; °C
